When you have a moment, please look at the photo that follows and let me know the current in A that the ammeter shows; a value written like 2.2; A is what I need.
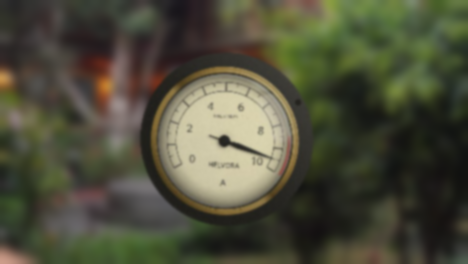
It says 9.5; A
